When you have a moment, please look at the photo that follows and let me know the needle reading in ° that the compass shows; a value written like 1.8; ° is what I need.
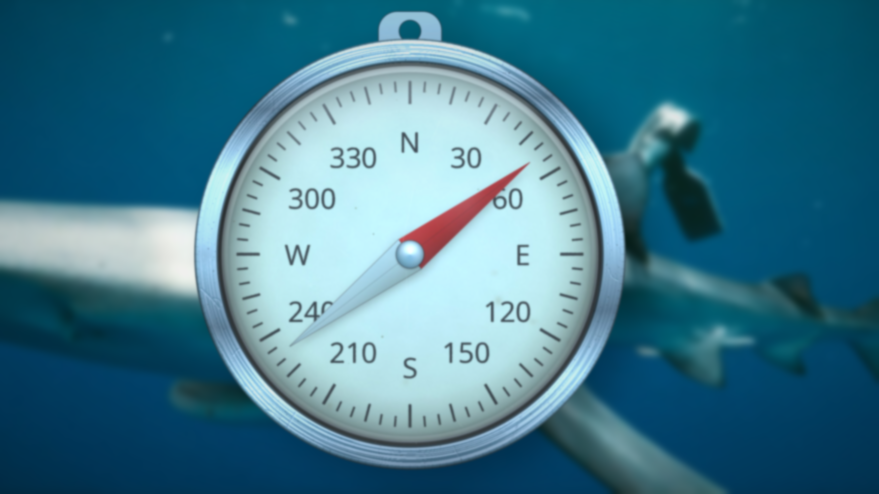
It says 52.5; °
